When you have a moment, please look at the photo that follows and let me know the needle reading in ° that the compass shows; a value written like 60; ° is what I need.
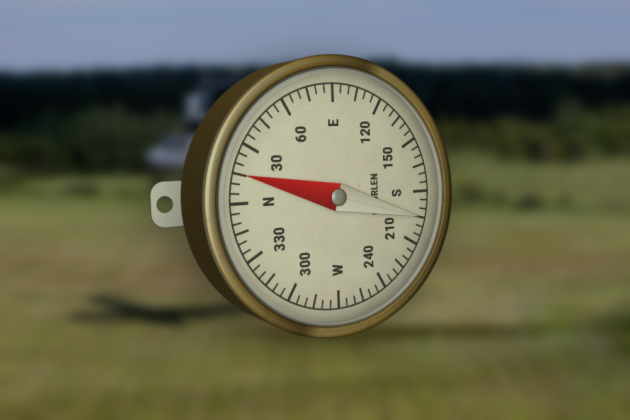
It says 15; °
